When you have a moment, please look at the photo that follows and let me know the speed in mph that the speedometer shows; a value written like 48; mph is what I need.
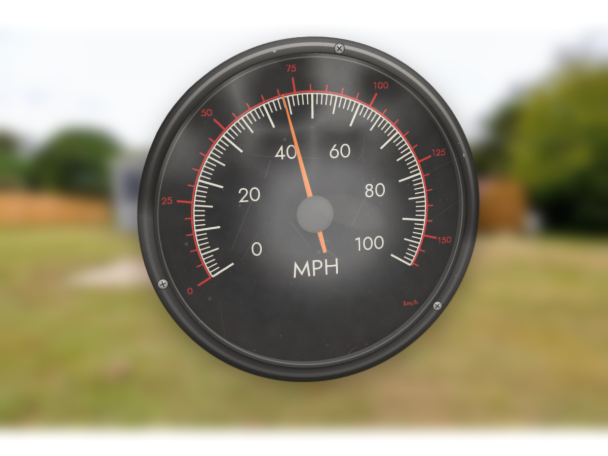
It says 44; mph
